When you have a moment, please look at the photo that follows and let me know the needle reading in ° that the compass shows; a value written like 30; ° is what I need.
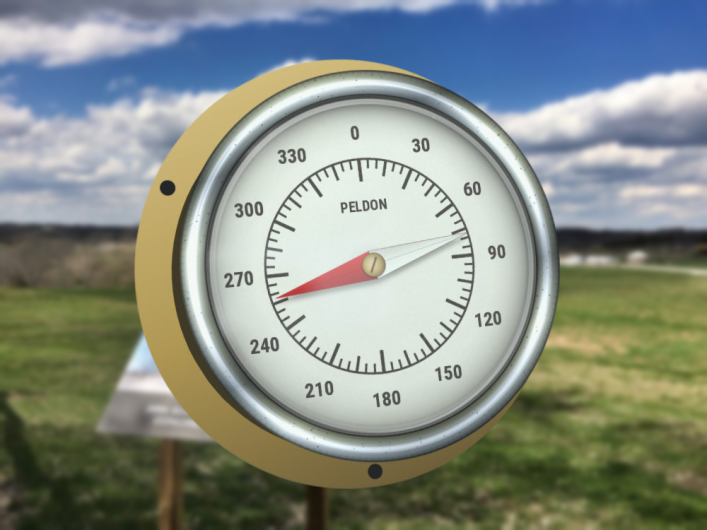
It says 257.5; °
